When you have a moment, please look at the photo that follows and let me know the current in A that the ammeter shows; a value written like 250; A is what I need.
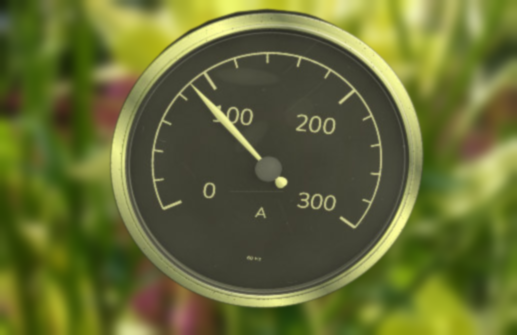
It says 90; A
